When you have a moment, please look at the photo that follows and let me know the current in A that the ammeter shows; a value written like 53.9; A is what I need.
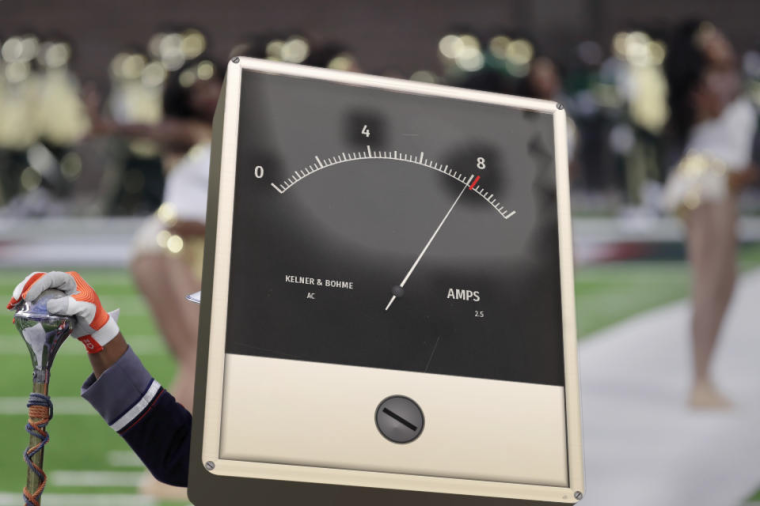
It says 8; A
